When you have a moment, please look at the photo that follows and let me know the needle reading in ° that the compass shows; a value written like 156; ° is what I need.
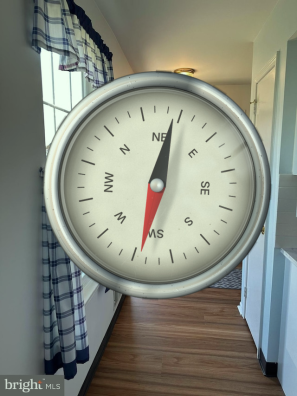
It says 235; °
